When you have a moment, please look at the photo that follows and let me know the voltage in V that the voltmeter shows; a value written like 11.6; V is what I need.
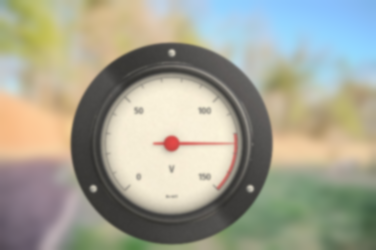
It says 125; V
